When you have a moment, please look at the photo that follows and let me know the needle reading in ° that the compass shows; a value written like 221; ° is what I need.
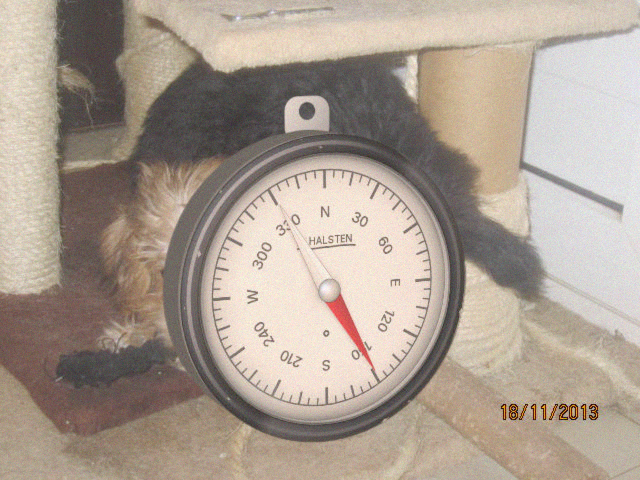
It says 150; °
